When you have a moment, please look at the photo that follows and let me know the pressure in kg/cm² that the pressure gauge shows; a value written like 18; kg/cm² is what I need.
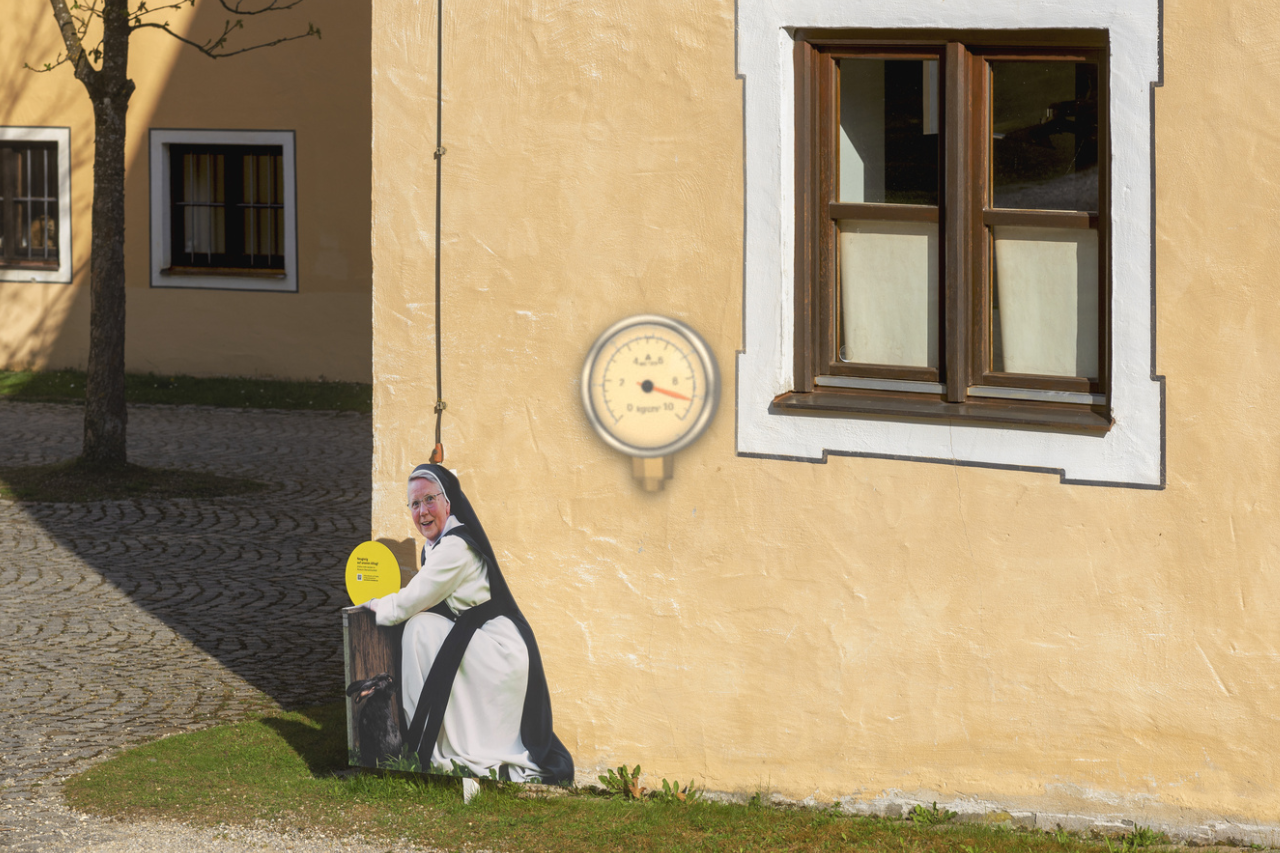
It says 9; kg/cm²
